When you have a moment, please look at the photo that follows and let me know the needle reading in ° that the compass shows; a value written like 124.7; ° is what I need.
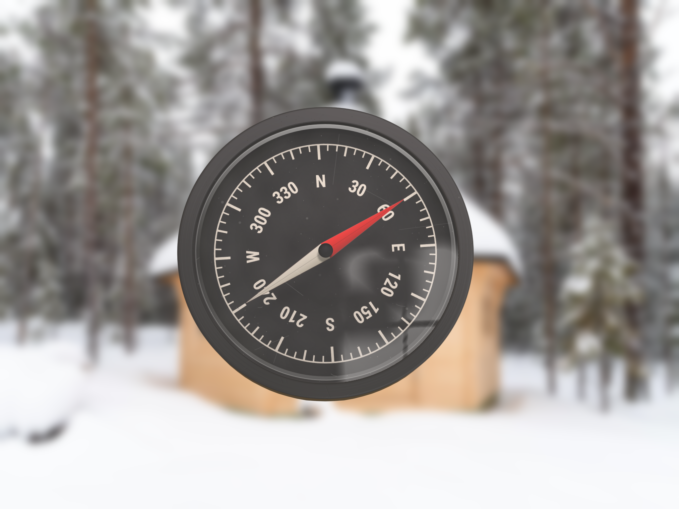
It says 60; °
